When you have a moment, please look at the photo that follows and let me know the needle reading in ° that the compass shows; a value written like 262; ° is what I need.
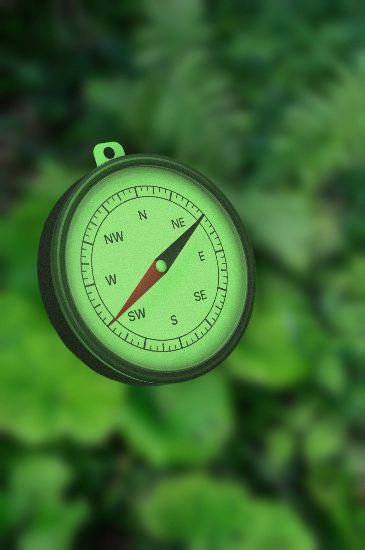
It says 240; °
